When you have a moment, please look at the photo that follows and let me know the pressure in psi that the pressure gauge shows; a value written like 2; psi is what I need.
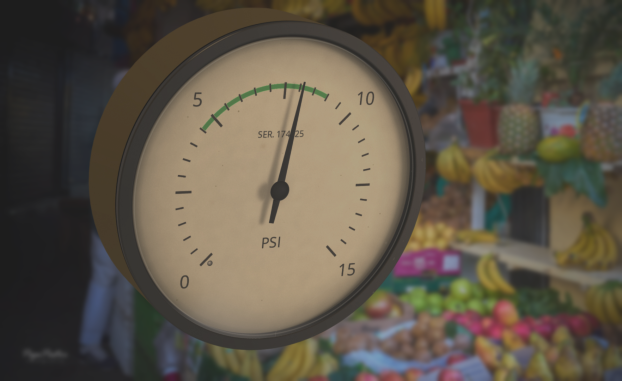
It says 8; psi
